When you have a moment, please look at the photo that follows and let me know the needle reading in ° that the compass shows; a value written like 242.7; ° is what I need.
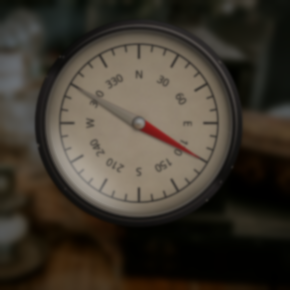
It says 120; °
